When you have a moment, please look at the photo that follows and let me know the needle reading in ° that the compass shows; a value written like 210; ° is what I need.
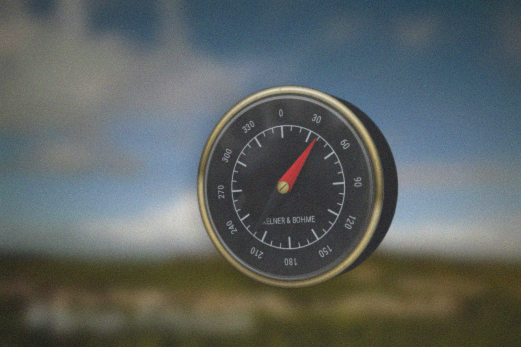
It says 40; °
